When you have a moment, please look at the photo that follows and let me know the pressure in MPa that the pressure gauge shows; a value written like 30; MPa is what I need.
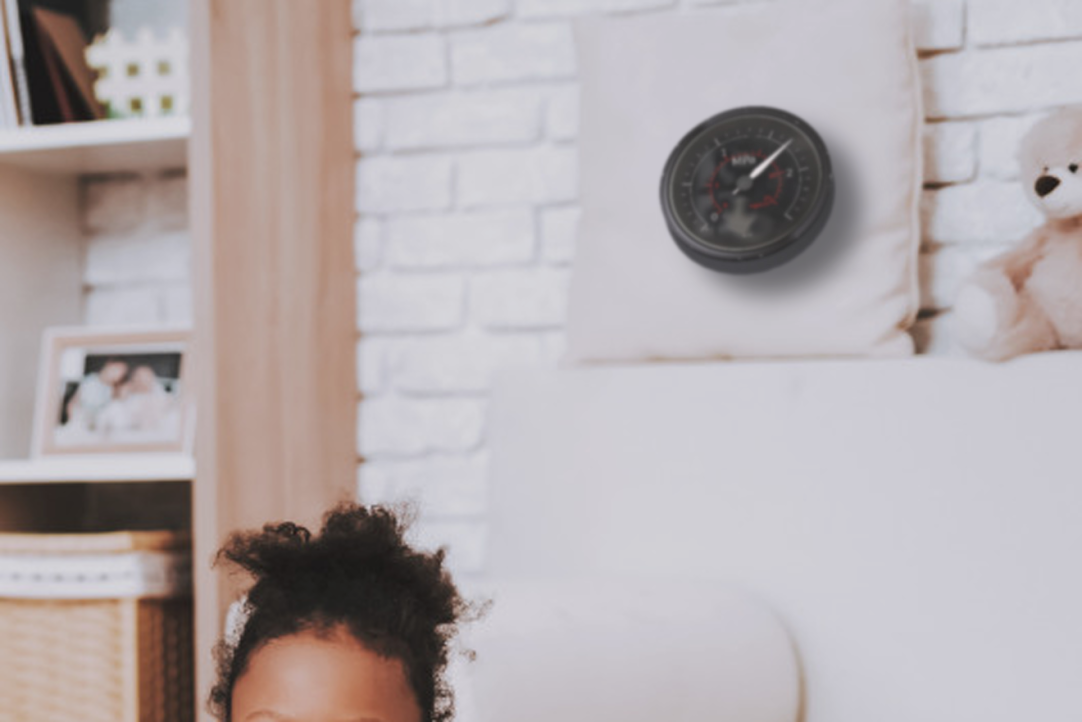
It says 1.7; MPa
